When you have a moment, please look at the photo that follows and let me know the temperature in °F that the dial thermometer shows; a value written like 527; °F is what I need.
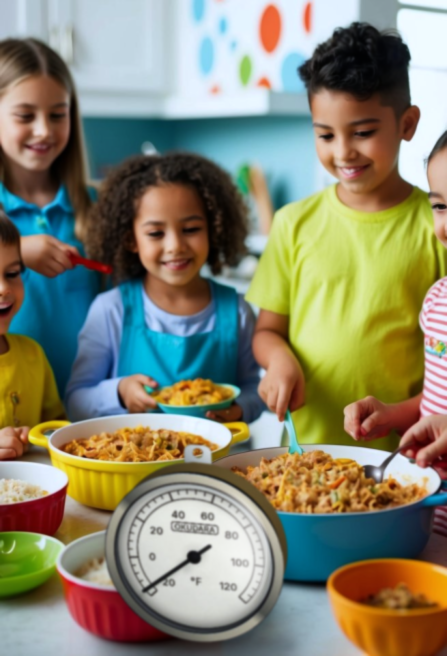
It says -16; °F
